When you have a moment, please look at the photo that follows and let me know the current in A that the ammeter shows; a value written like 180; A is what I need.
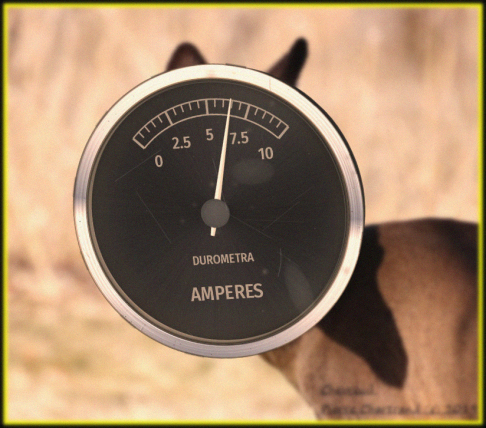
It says 6.5; A
